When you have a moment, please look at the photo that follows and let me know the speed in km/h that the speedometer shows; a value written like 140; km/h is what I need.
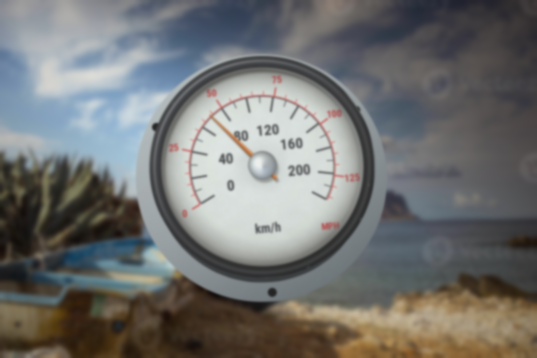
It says 70; km/h
